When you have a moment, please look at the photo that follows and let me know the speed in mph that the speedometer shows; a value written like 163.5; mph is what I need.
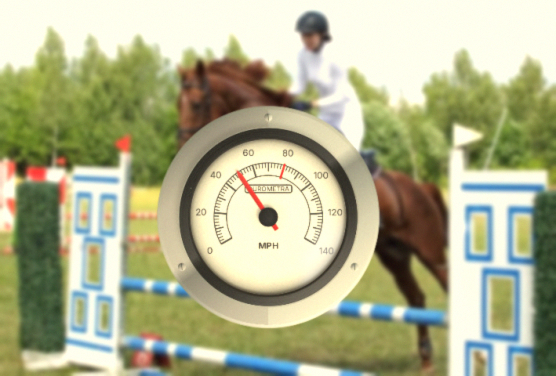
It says 50; mph
